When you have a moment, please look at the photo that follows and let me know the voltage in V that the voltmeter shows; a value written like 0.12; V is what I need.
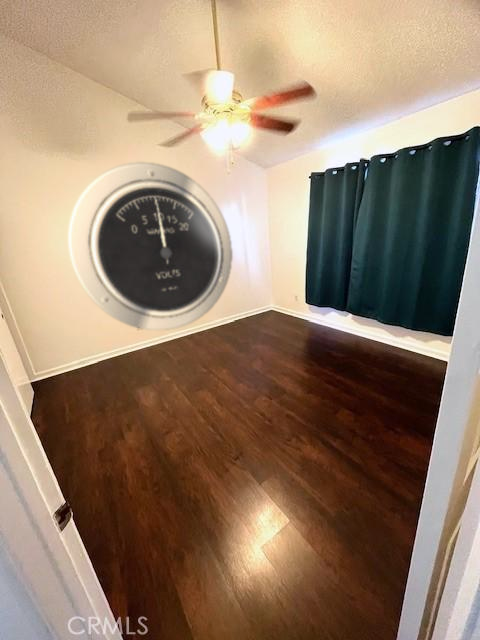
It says 10; V
